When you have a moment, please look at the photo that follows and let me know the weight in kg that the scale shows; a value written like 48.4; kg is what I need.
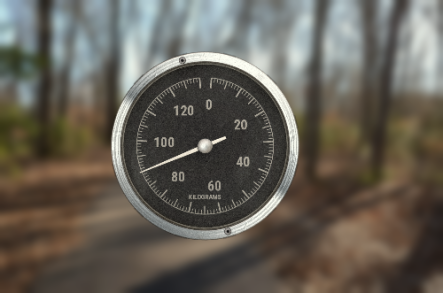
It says 90; kg
